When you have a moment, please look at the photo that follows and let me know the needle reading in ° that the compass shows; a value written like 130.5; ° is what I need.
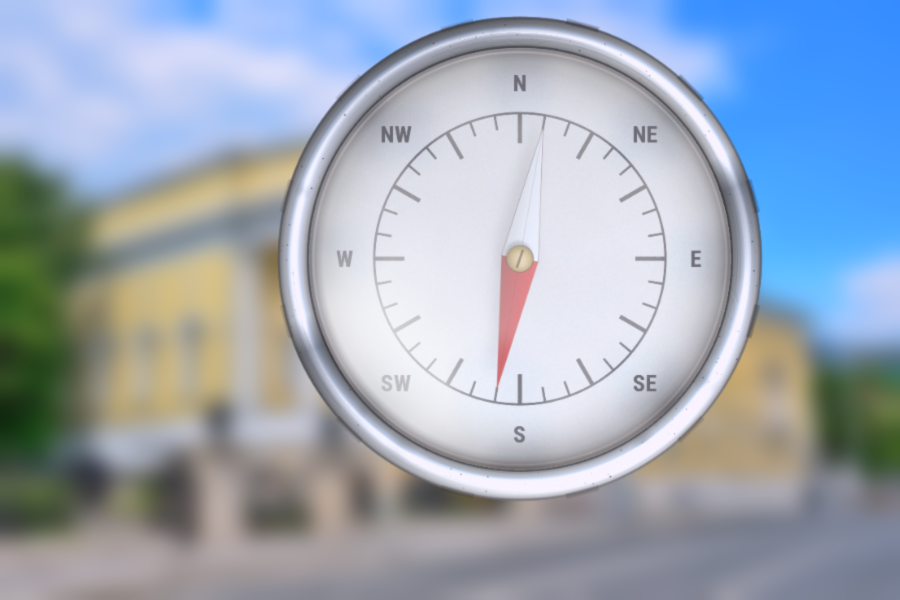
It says 190; °
